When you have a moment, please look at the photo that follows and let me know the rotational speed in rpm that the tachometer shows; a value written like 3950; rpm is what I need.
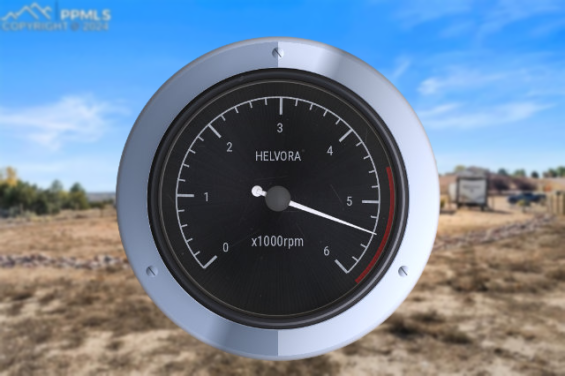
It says 5400; rpm
